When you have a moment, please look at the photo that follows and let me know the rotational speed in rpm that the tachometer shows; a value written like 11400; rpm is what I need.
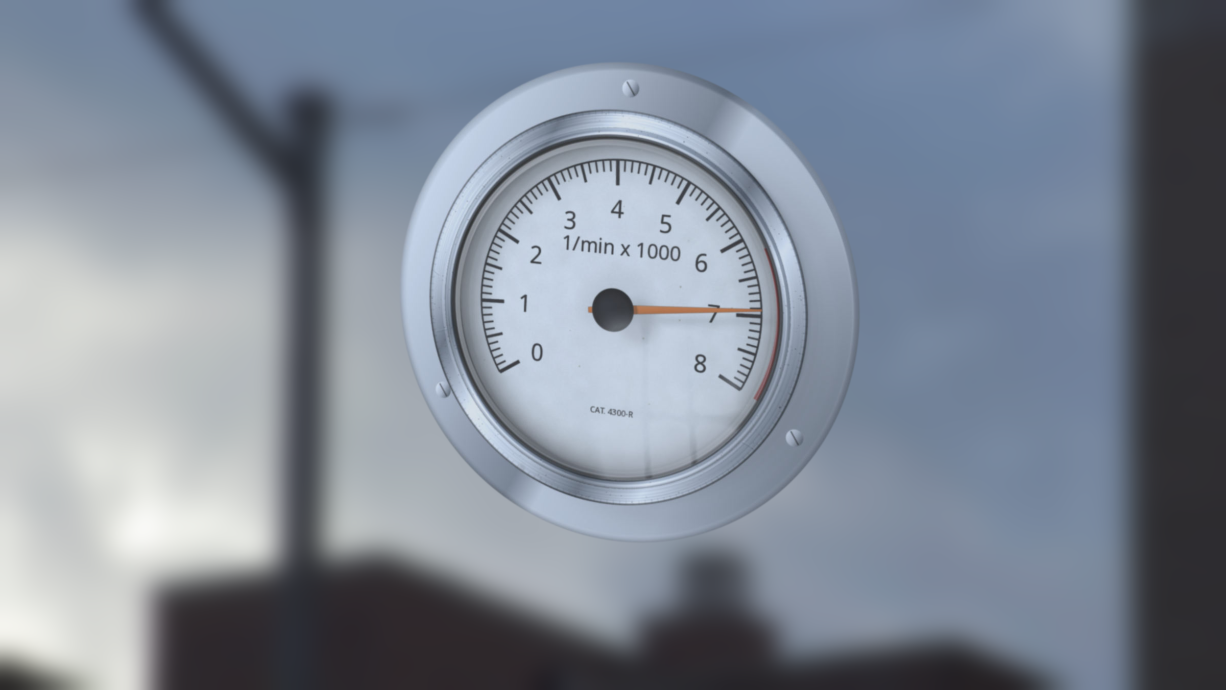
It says 6900; rpm
